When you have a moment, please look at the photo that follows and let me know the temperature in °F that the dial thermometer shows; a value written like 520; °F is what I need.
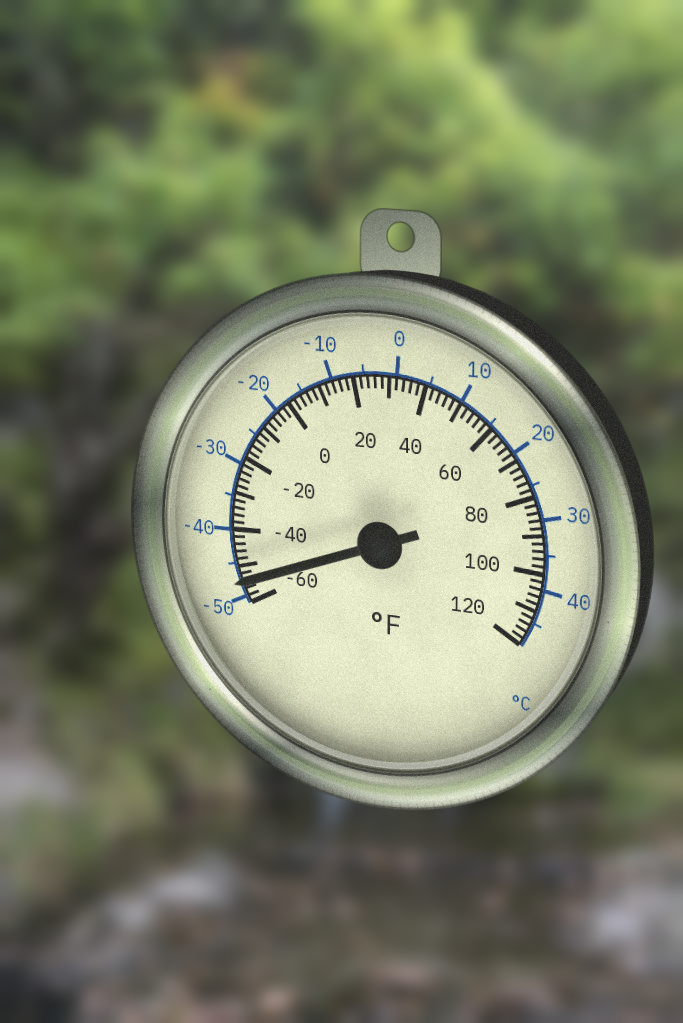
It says -54; °F
